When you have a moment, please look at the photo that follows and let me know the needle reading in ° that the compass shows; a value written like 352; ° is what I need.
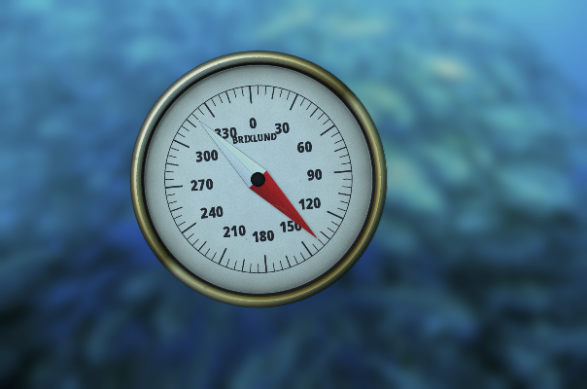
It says 140; °
